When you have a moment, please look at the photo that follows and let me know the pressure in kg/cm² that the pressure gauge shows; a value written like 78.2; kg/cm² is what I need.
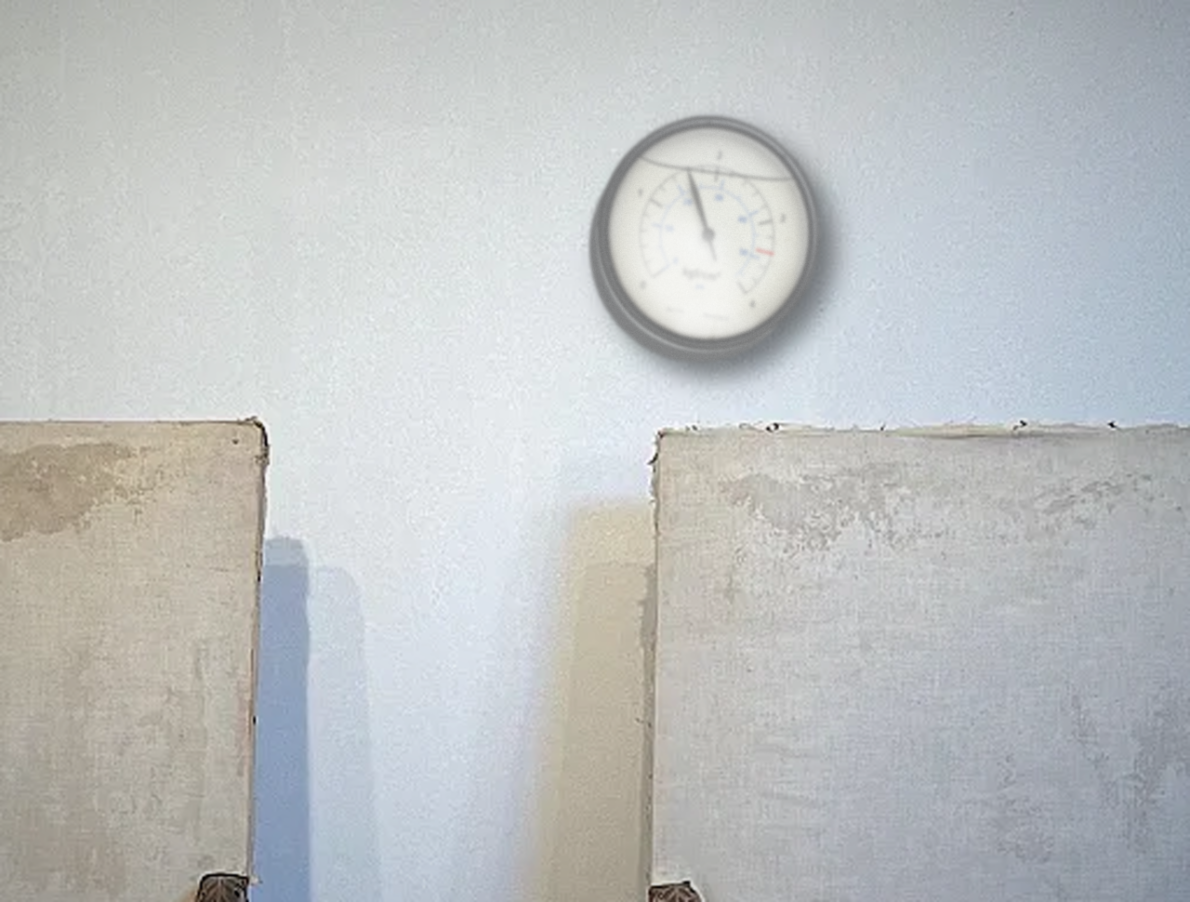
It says 1.6; kg/cm²
